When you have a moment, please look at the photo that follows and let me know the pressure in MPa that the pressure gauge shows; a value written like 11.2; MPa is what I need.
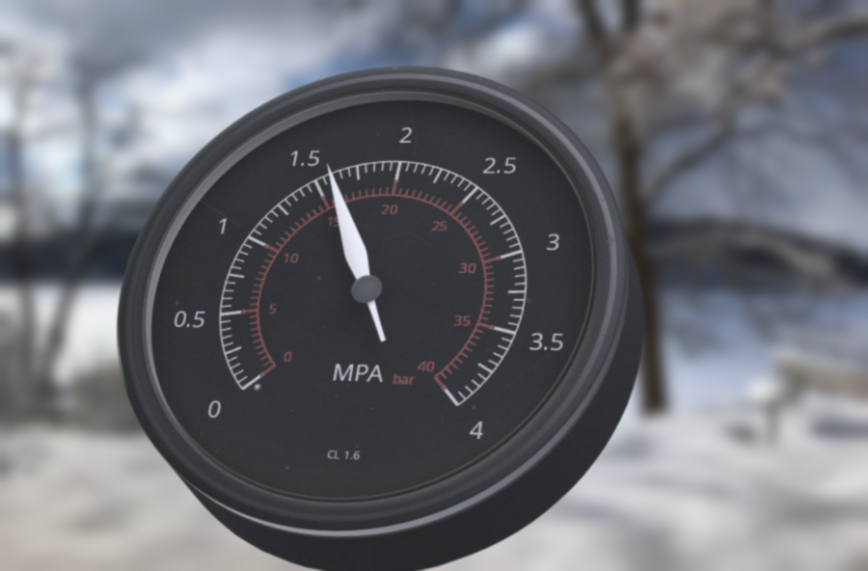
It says 1.6; MPa
